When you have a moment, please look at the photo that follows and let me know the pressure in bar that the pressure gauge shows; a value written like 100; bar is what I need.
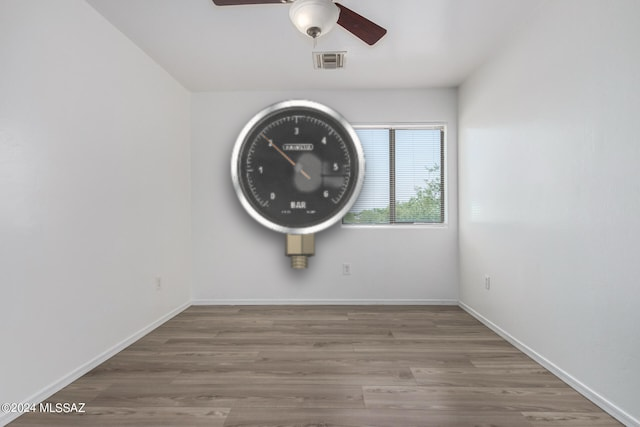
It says 2; bar
